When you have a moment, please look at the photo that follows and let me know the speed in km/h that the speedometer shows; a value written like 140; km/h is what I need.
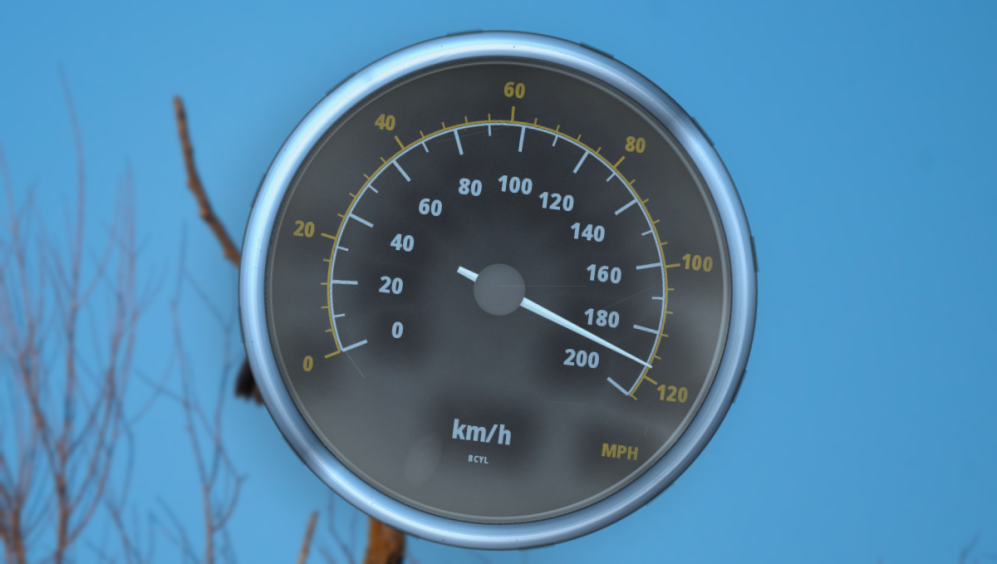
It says 190; km/h
